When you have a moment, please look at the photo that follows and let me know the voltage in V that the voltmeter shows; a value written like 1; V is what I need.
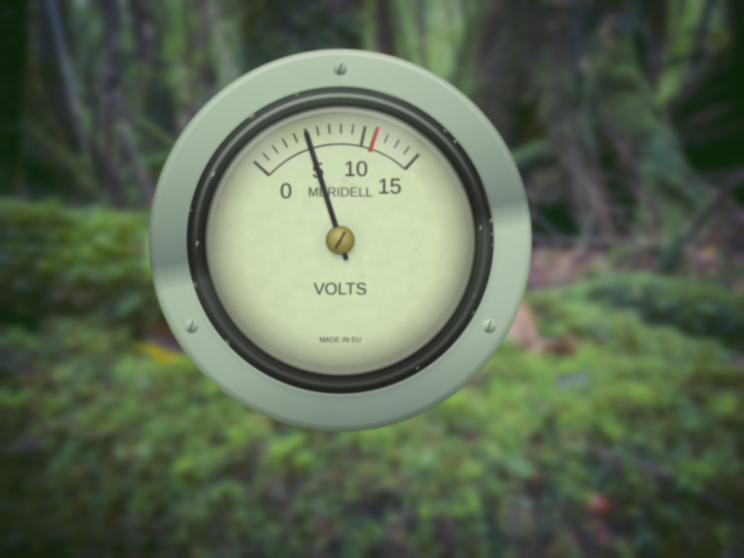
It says 5; V
